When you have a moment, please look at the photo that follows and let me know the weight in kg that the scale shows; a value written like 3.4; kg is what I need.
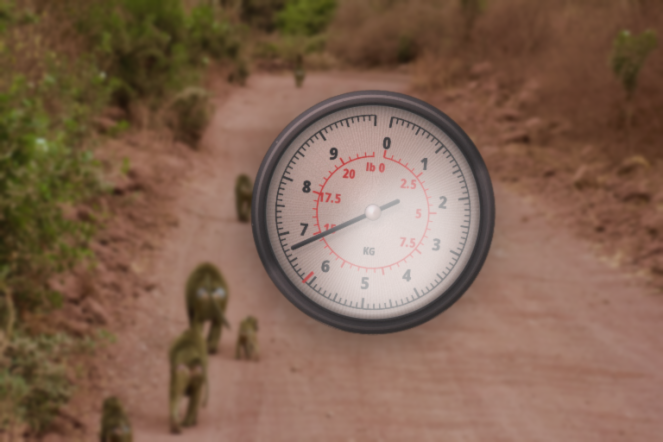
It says 6.7; kg
